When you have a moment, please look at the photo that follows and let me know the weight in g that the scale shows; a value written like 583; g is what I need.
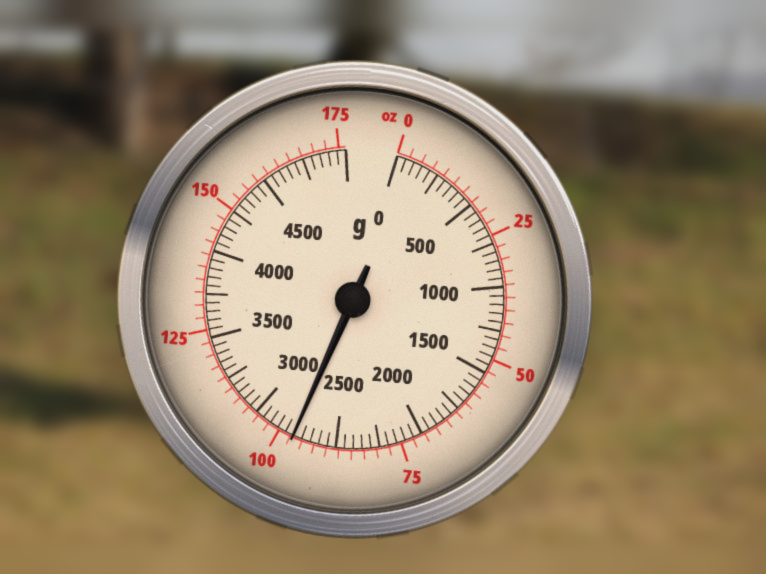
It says 2750; g
